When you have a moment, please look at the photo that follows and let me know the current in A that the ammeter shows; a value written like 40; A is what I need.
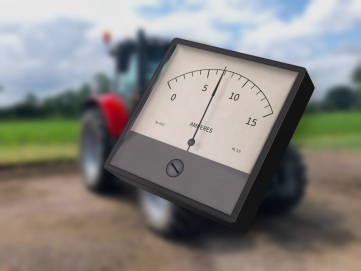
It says 7; A
